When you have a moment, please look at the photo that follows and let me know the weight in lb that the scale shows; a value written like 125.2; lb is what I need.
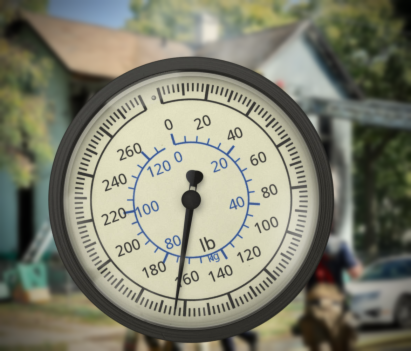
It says 164; lb
